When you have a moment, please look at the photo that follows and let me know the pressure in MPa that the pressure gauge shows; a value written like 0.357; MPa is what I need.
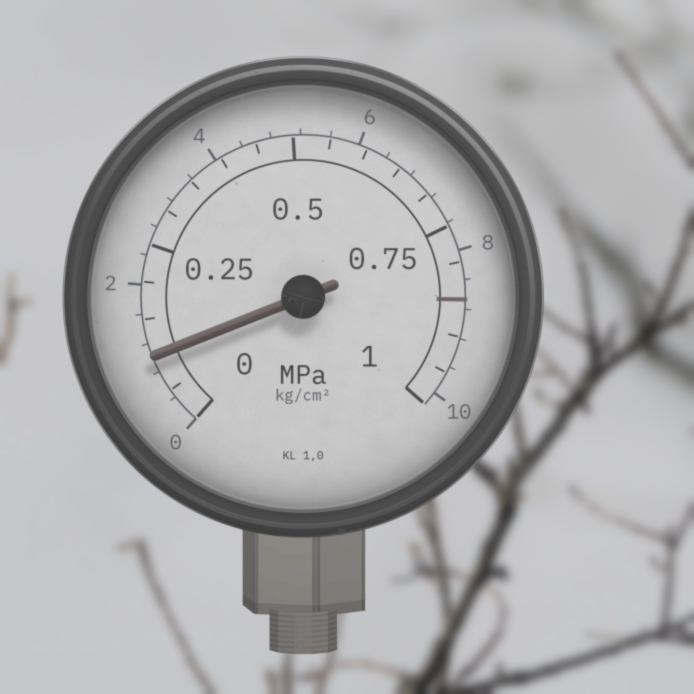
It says 0.1; MPa
